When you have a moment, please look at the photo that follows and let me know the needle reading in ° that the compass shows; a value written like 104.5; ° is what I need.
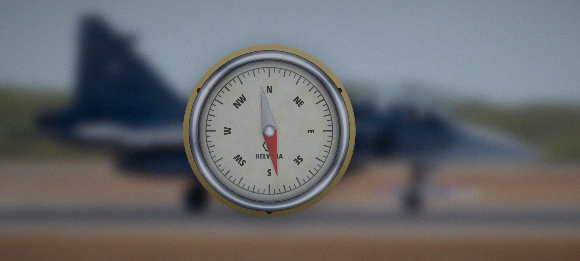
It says 170; °
